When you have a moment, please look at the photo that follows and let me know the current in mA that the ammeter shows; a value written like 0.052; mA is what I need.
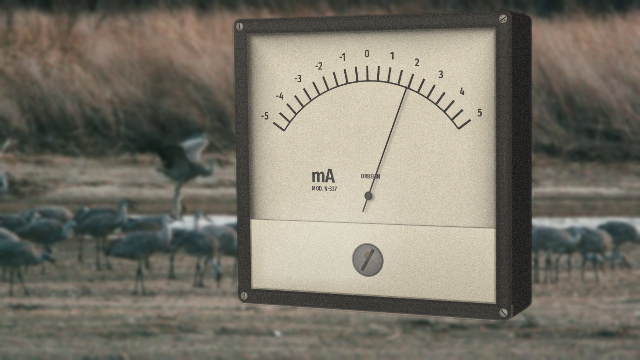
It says 2; mA
